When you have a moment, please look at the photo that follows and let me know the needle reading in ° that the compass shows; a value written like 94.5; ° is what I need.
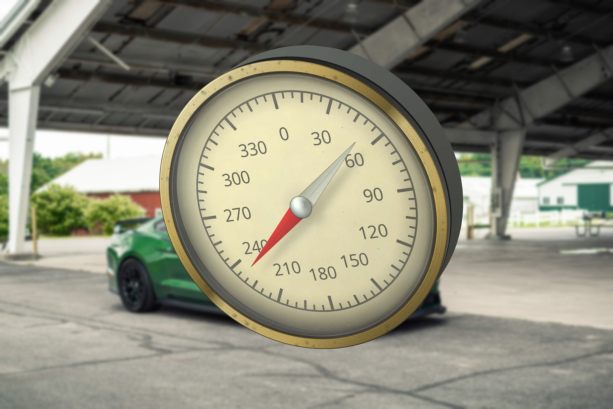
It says 232.5; °
